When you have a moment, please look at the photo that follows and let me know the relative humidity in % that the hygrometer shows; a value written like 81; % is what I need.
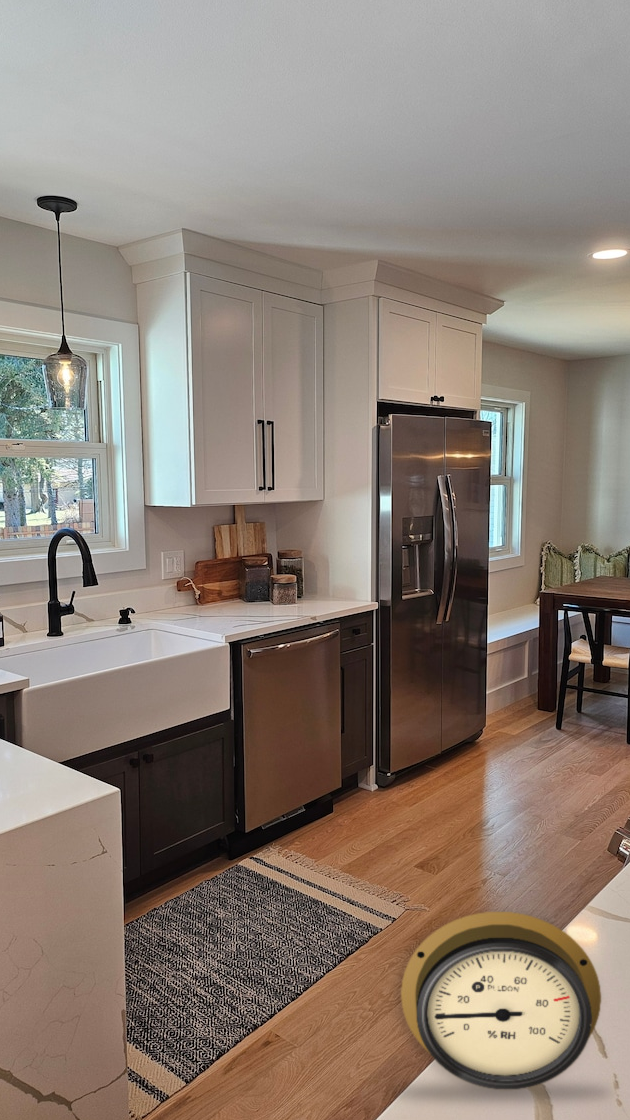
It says 10; %
